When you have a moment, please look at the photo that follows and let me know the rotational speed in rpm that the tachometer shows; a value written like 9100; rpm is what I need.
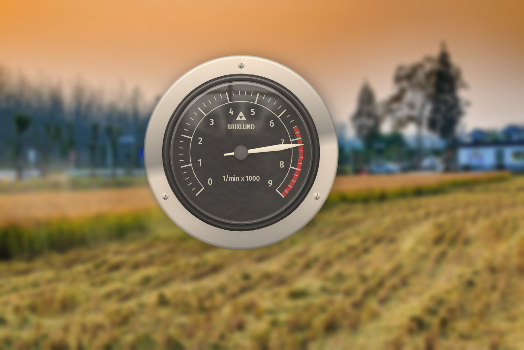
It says 7200; rpm
